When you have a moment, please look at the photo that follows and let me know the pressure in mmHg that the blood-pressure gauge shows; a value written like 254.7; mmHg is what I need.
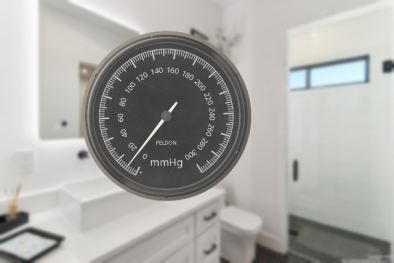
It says 10; mmHg
